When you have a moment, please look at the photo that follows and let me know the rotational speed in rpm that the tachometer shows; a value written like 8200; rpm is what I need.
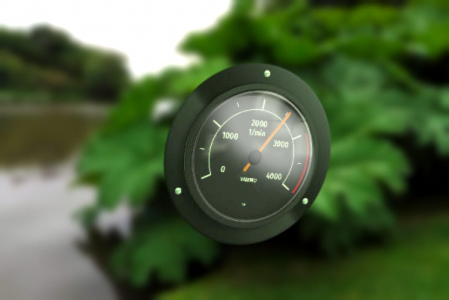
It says 2500; rpm
